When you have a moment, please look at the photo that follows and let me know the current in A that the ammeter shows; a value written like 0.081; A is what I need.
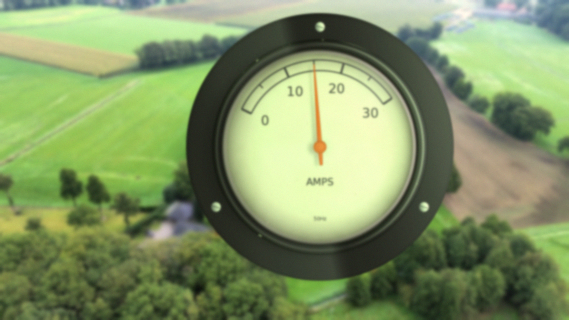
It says 15; A
